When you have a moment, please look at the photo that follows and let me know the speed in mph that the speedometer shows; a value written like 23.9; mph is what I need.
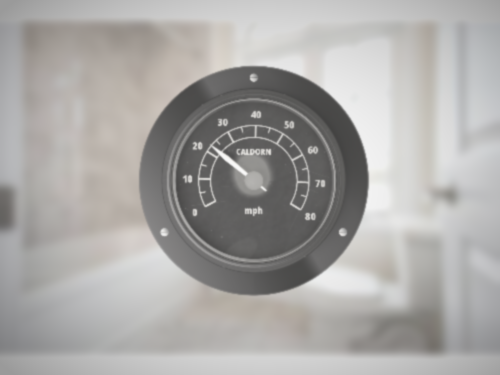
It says 22.5; mph
